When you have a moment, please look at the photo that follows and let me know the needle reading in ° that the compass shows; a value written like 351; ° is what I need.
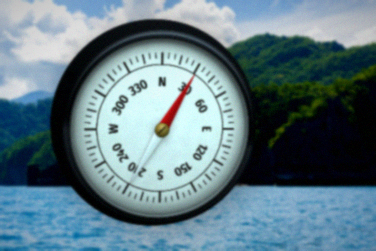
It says 30; °
